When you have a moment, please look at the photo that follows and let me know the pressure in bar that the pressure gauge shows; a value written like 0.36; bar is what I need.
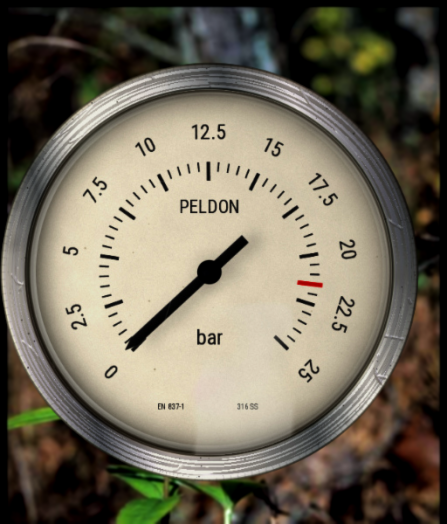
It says 0.25; bar
